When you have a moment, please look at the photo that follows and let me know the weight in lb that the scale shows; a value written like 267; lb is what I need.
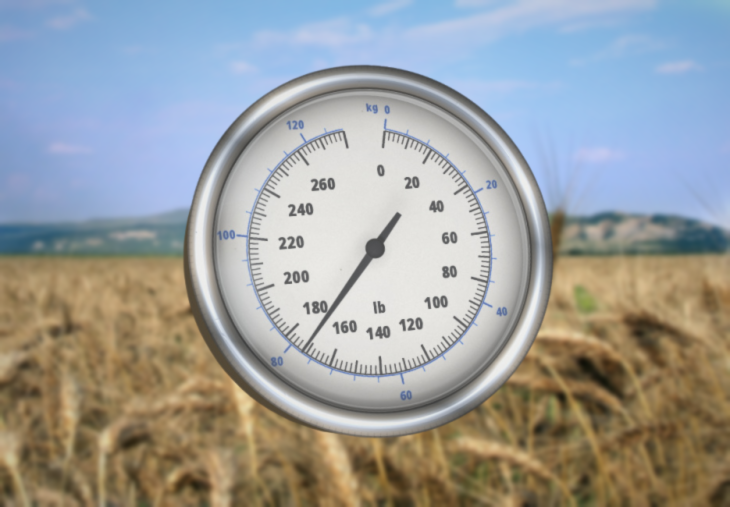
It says 172; lb
